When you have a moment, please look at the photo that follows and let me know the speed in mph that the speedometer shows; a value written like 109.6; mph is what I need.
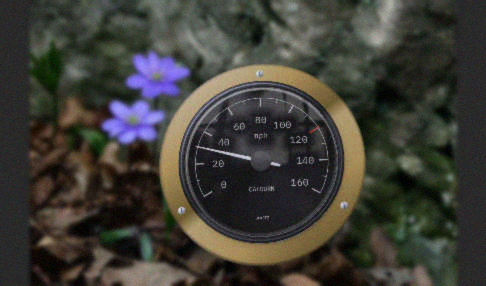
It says 30; mph
